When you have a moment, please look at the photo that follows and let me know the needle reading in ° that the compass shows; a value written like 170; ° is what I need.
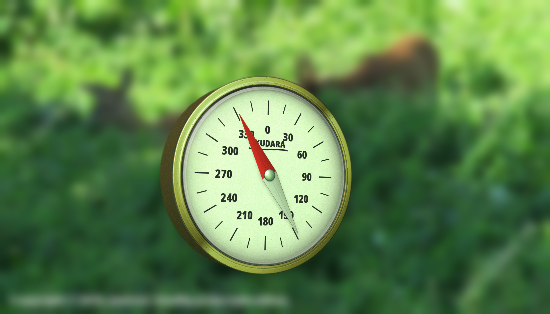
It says 330; °
